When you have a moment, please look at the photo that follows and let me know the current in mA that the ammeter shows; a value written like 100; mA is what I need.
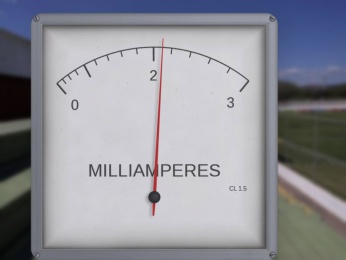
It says 2.1; mA
